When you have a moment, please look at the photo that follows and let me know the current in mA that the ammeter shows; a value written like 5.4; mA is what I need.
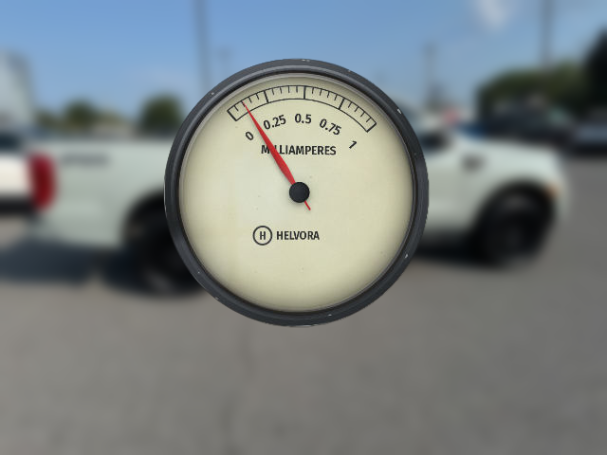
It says 0.1; mA
